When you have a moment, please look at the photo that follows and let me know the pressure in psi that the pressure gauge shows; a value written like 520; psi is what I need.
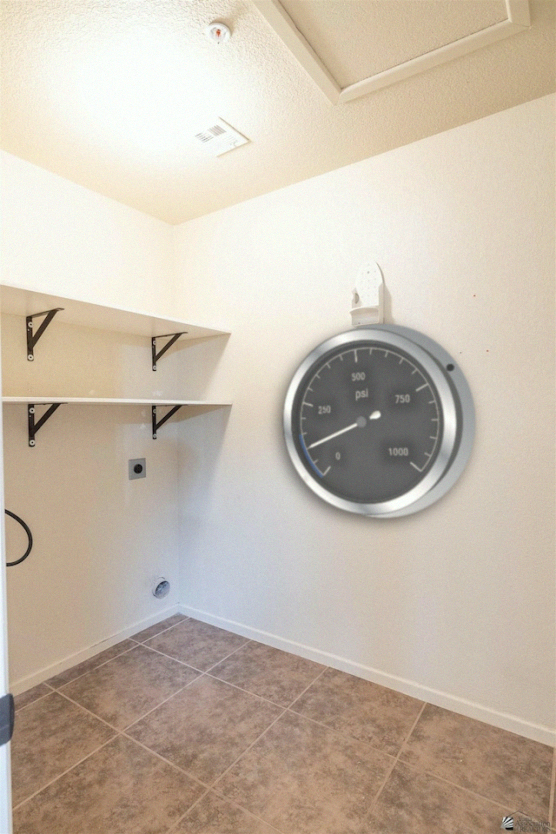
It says 100; psi
